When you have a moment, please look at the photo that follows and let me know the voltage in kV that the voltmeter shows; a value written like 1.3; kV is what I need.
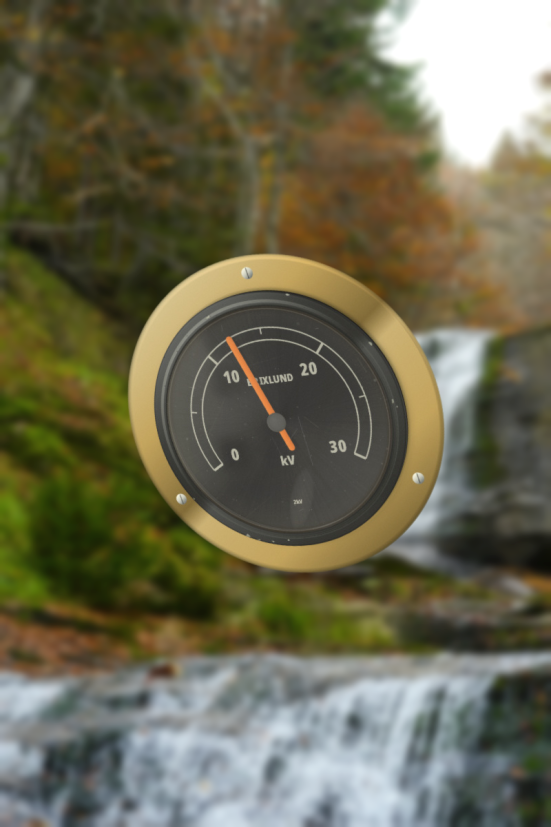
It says 12.5; kV
